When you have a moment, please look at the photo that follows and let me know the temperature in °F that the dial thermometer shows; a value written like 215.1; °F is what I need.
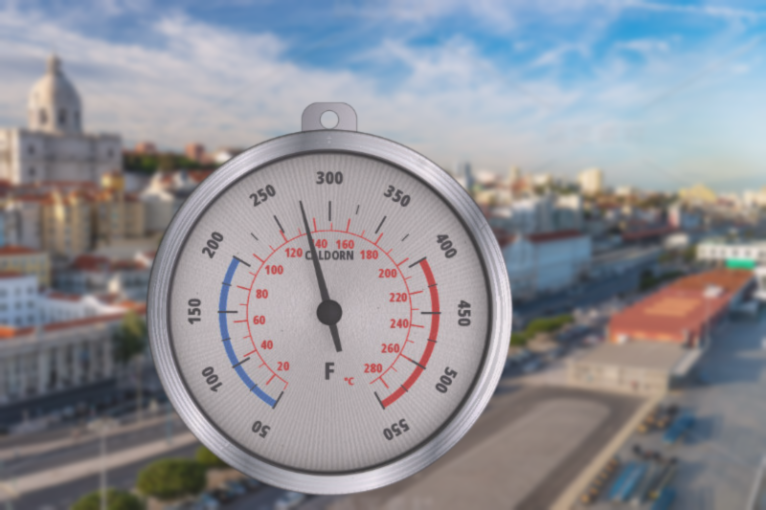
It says 275; °F
